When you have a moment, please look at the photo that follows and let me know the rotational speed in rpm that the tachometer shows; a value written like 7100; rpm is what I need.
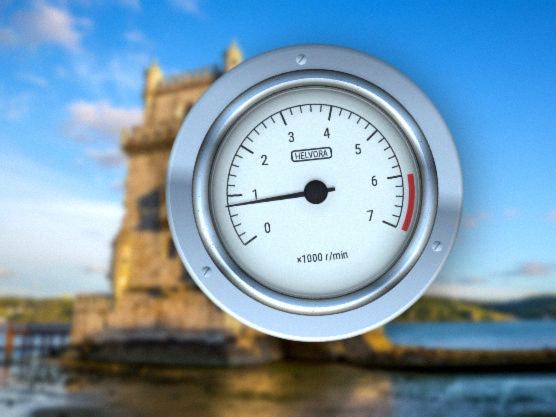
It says 800; rpm
